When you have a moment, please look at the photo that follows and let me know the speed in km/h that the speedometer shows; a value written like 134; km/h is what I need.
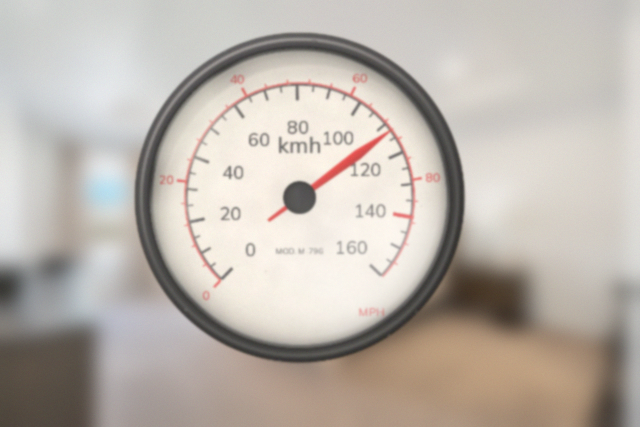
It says 112.5; km/h
